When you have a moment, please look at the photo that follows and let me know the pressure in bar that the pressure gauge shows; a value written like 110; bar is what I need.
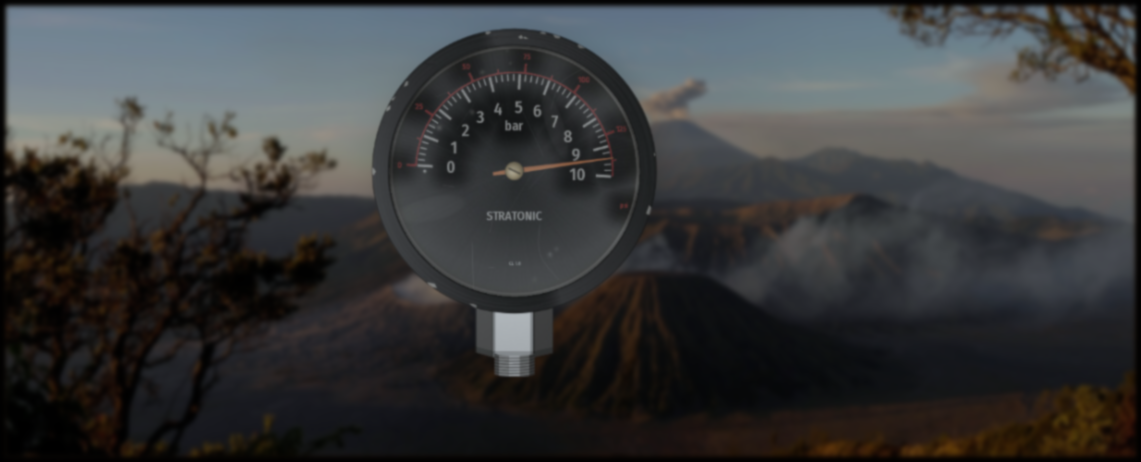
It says 9.4; bar
